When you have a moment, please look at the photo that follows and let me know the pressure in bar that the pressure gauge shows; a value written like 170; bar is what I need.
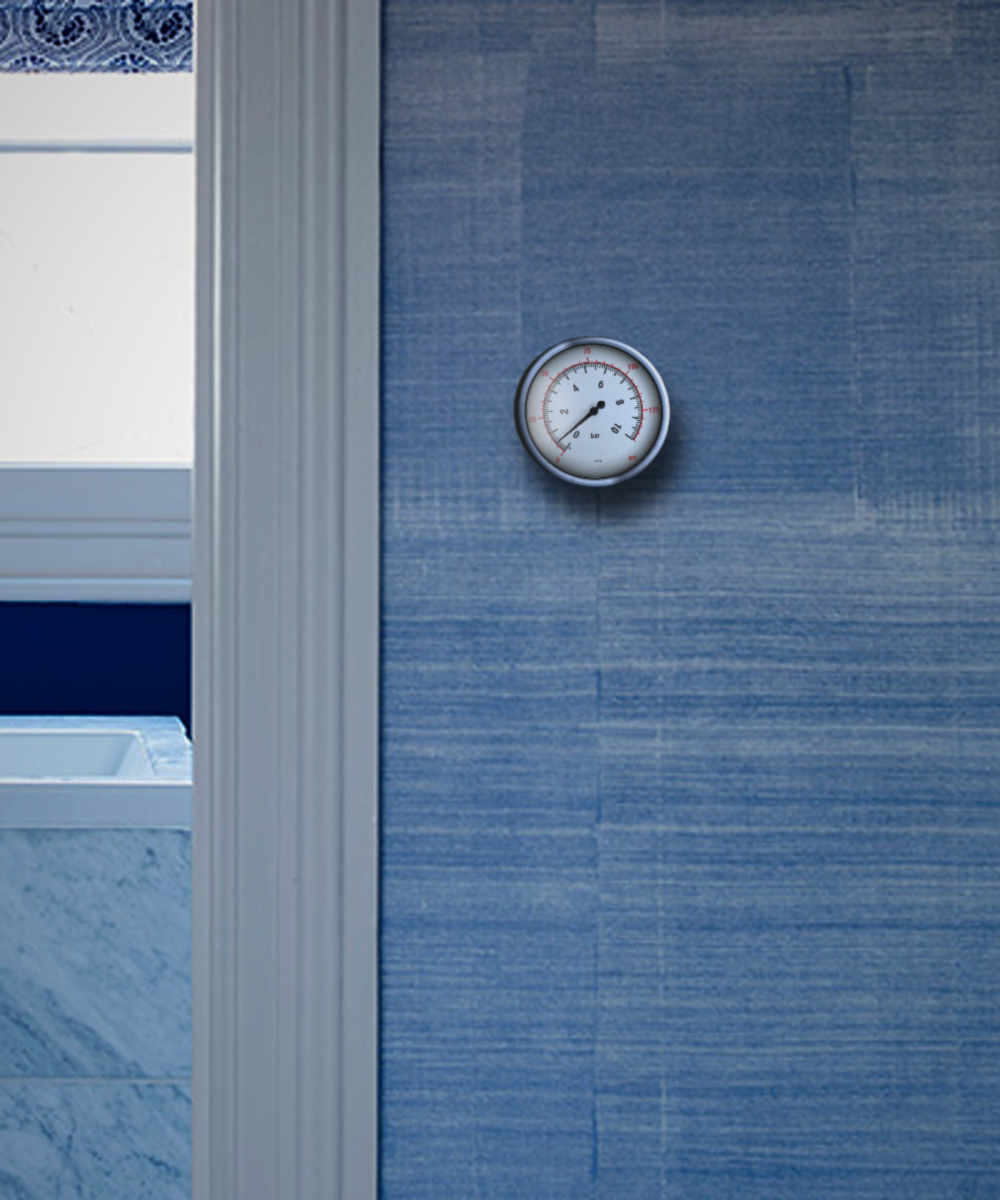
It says 0.5; bar
